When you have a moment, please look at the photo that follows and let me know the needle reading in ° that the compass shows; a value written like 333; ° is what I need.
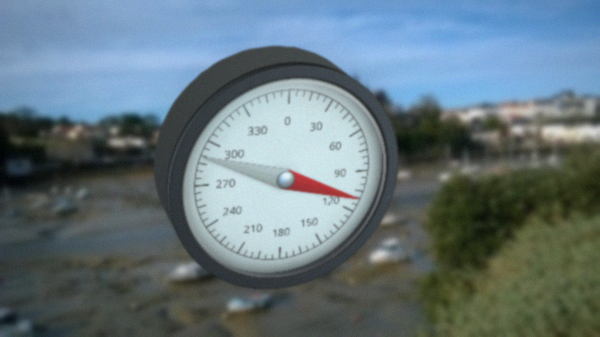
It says 110; °
